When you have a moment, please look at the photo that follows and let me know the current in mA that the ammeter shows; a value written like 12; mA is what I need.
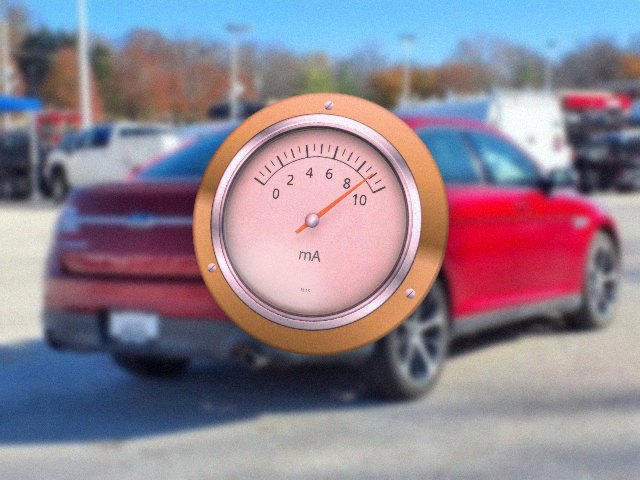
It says 9; mA
